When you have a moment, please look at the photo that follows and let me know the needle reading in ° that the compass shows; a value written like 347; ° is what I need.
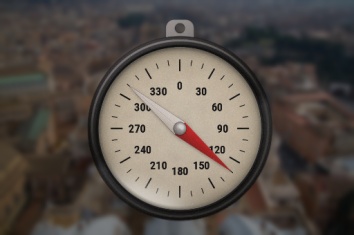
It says 130; °
